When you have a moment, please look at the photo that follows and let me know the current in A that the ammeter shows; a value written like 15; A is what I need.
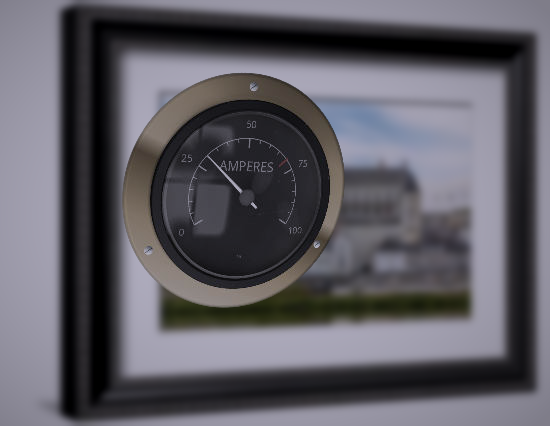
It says 30; A
